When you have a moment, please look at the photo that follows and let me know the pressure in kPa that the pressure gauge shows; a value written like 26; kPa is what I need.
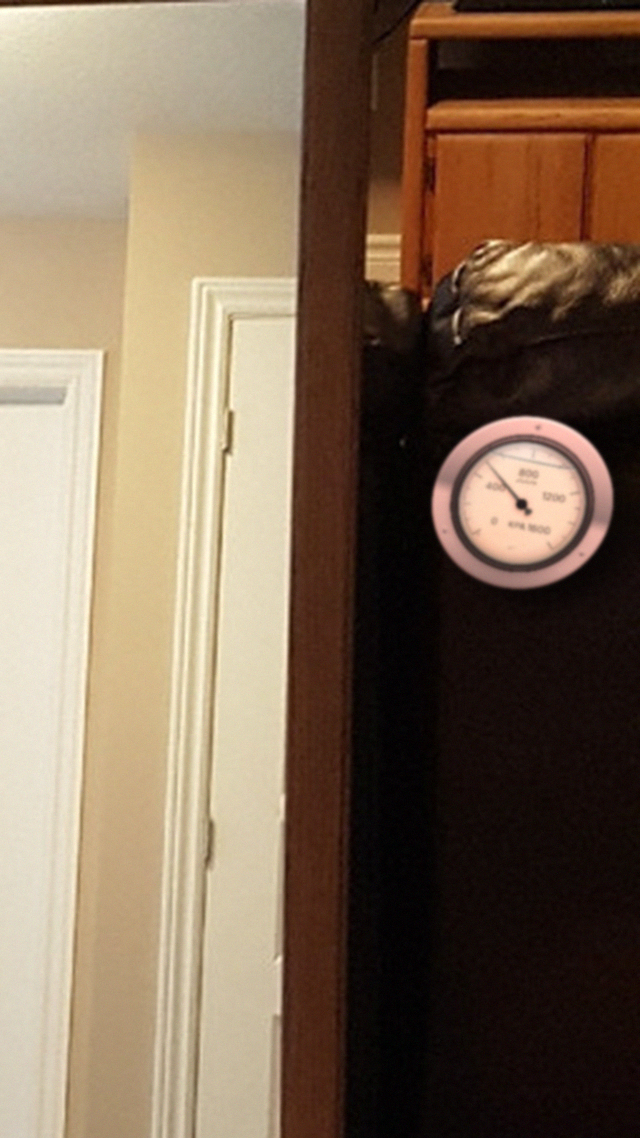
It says 500; kPa
